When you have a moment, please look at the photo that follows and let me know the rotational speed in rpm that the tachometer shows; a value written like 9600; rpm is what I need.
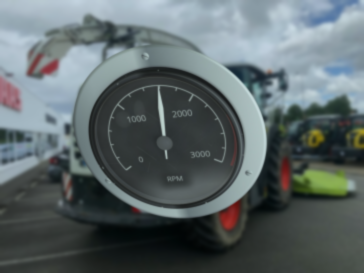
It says 1600; rpm
